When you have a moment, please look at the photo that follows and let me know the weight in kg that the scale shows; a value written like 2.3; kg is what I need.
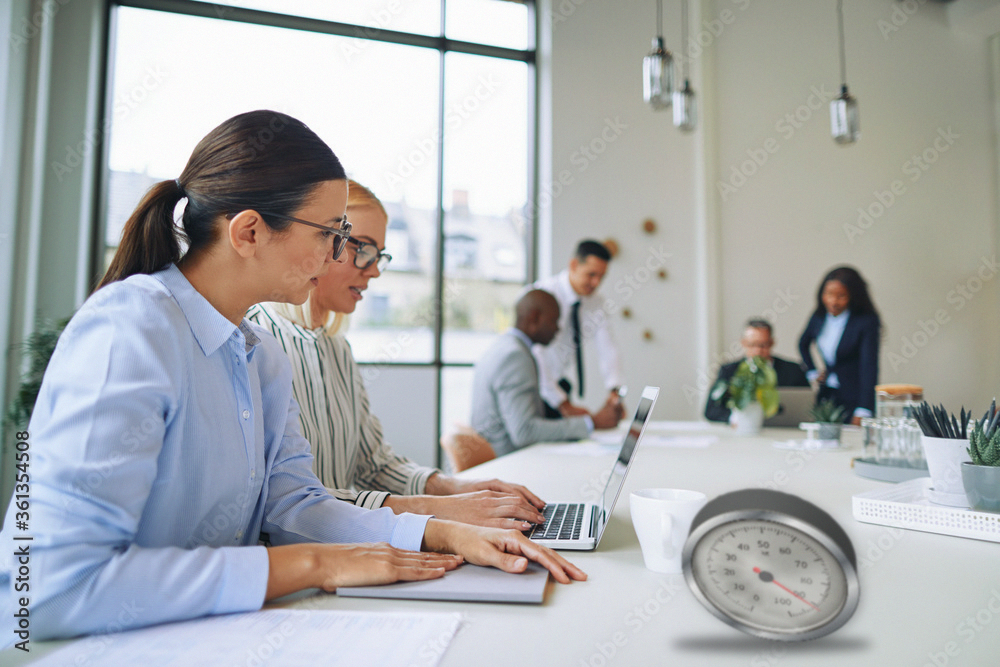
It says 90; kg
